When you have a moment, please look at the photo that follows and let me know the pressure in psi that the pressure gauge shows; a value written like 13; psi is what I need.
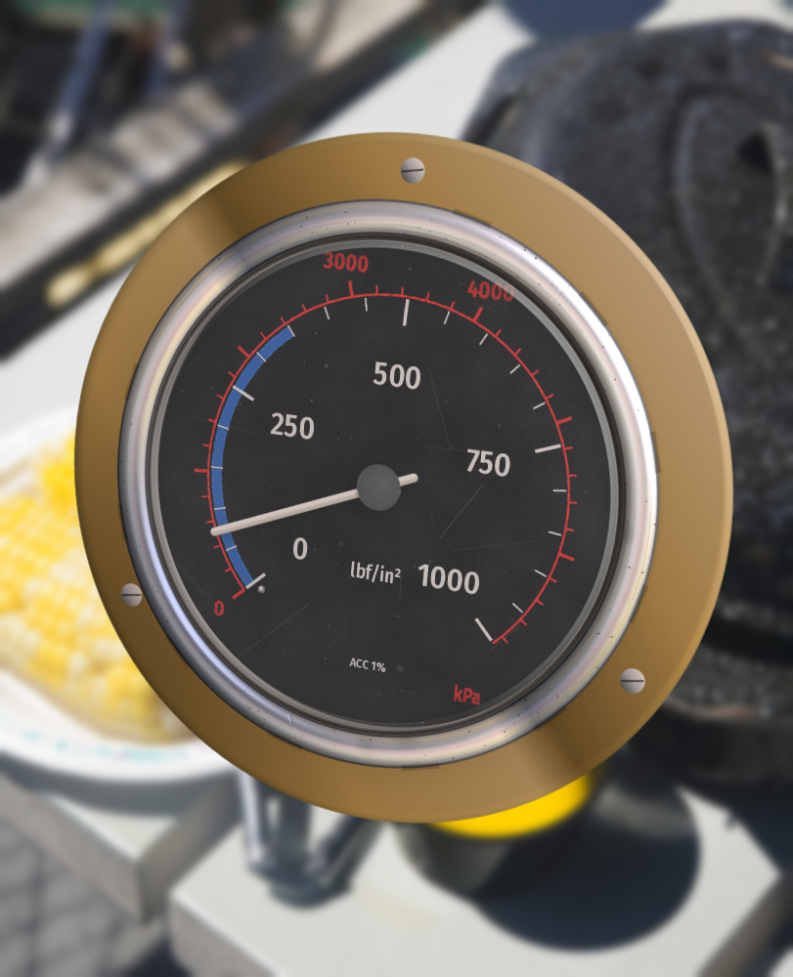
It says 75; psi
